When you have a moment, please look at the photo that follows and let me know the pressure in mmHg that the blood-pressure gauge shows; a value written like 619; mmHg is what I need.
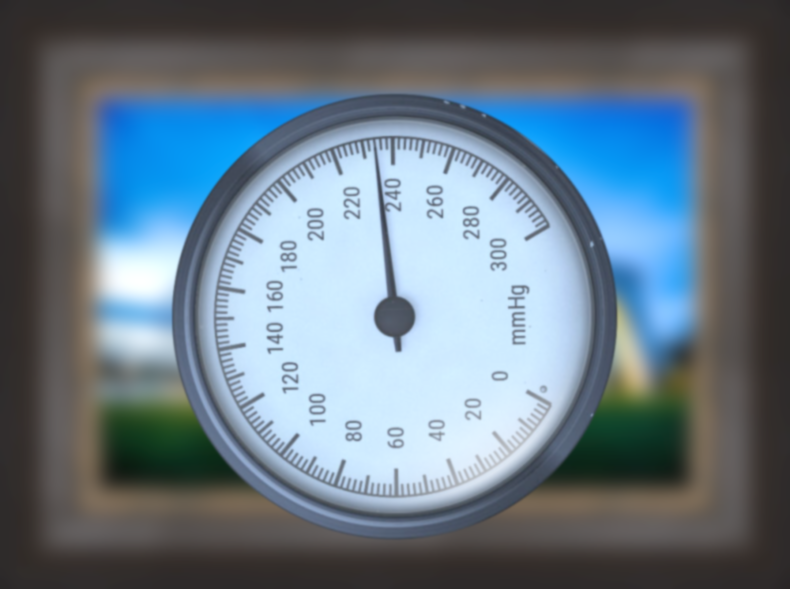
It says 234; mmHg
